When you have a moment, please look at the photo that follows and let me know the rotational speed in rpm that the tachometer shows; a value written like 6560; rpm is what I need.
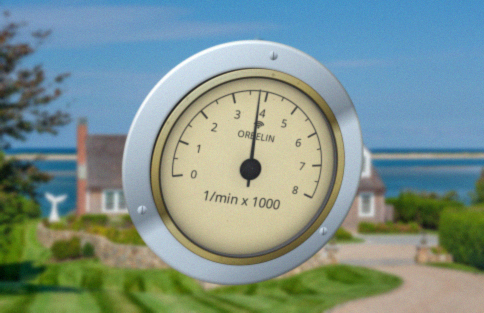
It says 3750; rpm
